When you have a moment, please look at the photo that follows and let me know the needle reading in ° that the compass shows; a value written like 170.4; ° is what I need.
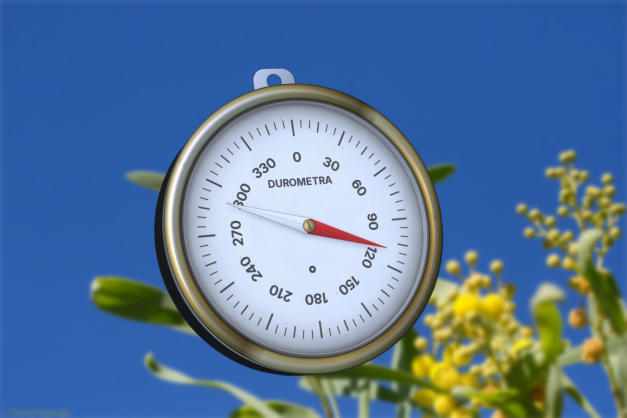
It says 110; °
